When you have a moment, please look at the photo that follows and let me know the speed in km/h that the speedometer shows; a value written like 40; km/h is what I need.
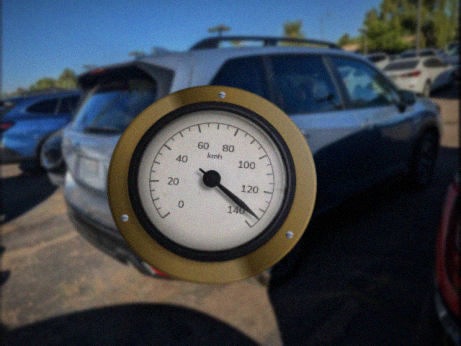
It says 135; km/h
